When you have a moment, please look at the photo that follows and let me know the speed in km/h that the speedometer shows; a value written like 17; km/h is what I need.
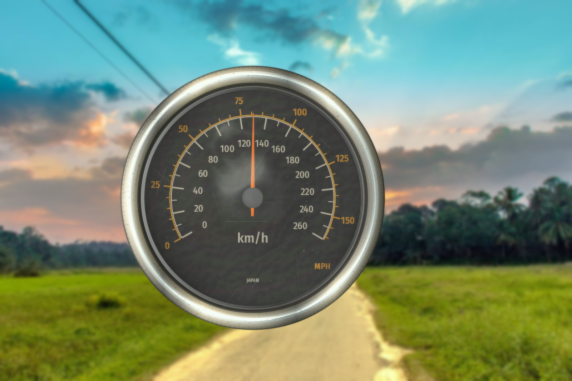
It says 130; km/h
